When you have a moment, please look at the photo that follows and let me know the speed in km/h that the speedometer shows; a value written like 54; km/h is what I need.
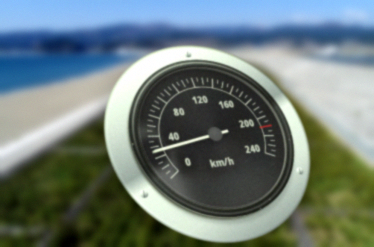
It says 25; km/h
